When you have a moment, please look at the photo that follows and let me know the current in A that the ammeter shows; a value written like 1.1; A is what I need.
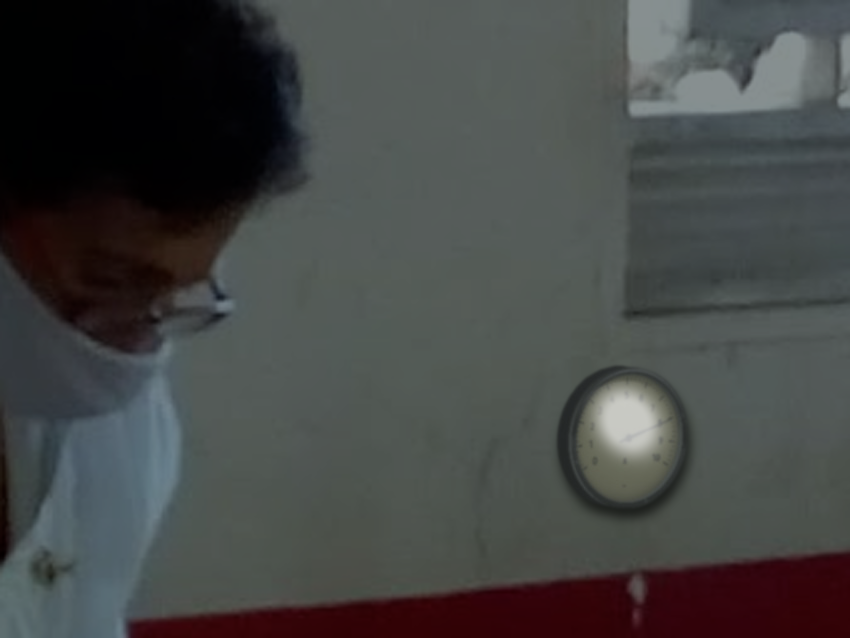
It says 8; A
